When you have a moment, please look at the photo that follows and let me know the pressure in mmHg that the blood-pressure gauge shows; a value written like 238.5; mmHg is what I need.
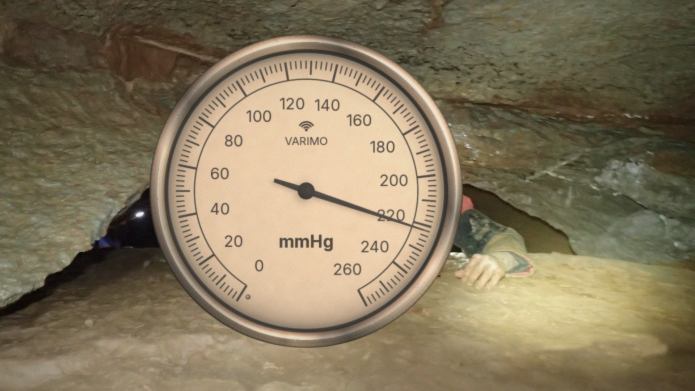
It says 222; mmHg
